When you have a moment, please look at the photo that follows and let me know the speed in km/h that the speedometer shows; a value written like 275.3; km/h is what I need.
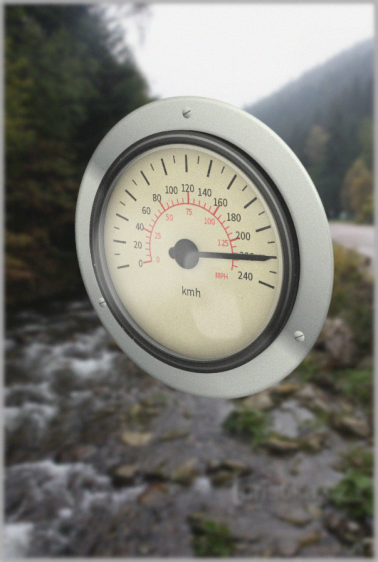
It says 220; km/h
